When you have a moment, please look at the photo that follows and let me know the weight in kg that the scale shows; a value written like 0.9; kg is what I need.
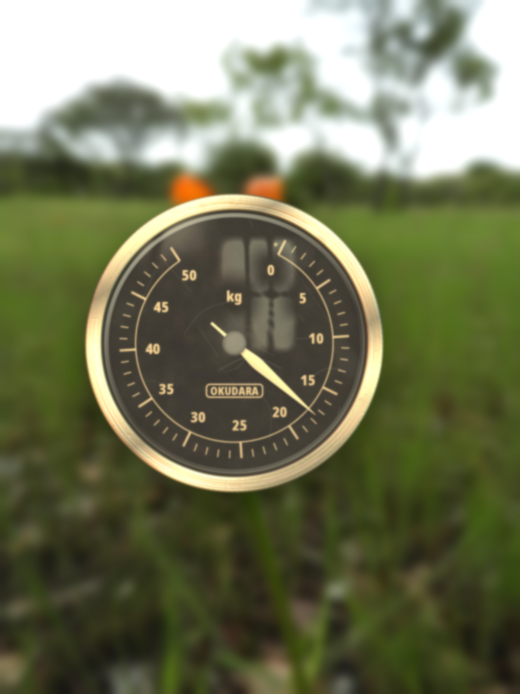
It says 17.5; kg
